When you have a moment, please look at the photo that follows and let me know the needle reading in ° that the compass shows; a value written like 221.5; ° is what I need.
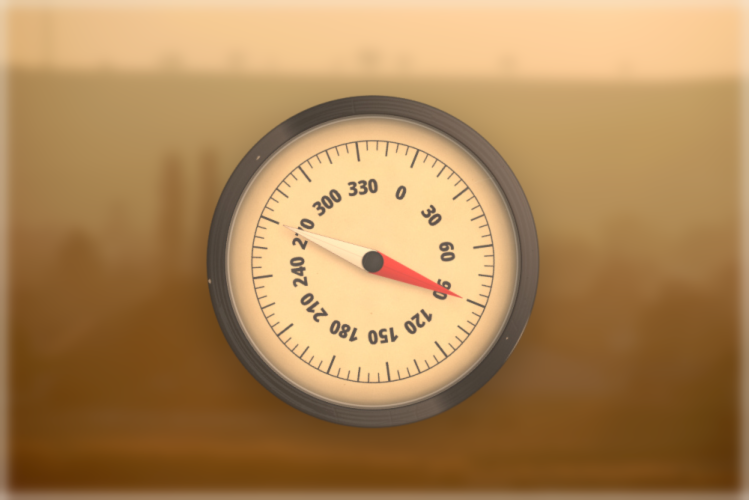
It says 90; °
